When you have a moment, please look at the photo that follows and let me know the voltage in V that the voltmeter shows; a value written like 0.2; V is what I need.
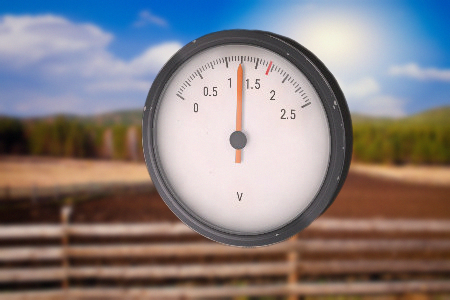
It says 1.25; V
